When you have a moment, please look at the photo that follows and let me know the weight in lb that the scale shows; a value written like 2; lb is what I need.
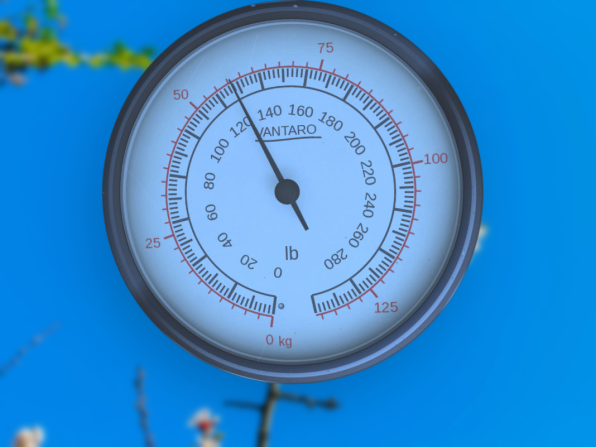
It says 128; lb
